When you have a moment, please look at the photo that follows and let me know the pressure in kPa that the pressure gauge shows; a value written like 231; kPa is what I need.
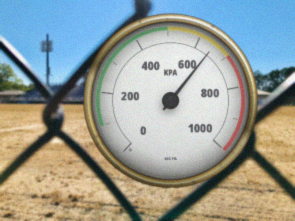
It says 650; kPa
